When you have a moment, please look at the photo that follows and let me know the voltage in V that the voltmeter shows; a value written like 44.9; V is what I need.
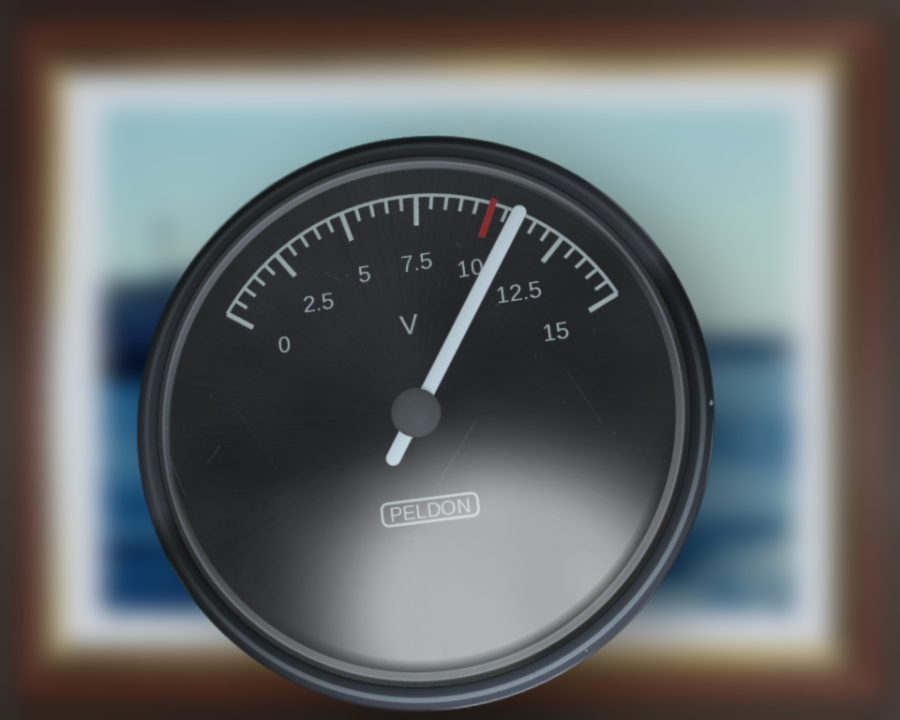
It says 11; V
